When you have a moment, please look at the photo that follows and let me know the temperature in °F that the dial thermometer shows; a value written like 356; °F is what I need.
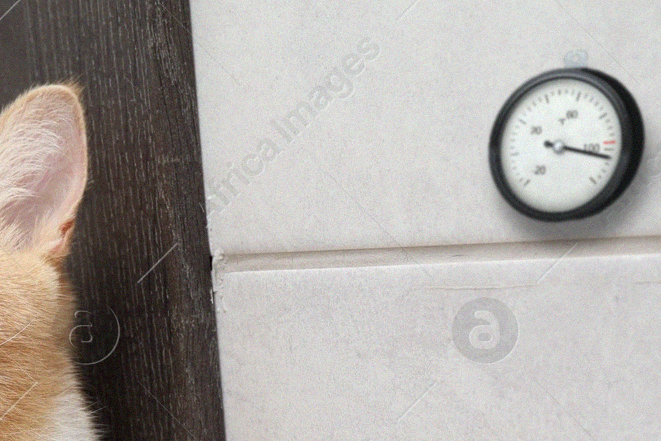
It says 104; °F
